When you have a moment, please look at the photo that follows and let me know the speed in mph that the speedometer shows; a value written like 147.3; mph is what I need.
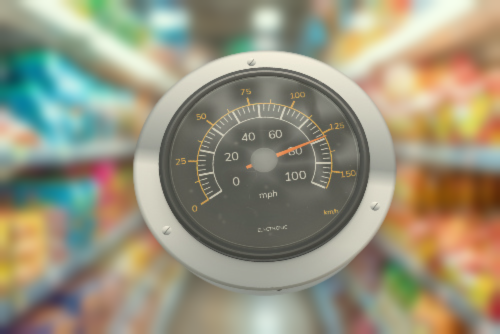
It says 80; mph
